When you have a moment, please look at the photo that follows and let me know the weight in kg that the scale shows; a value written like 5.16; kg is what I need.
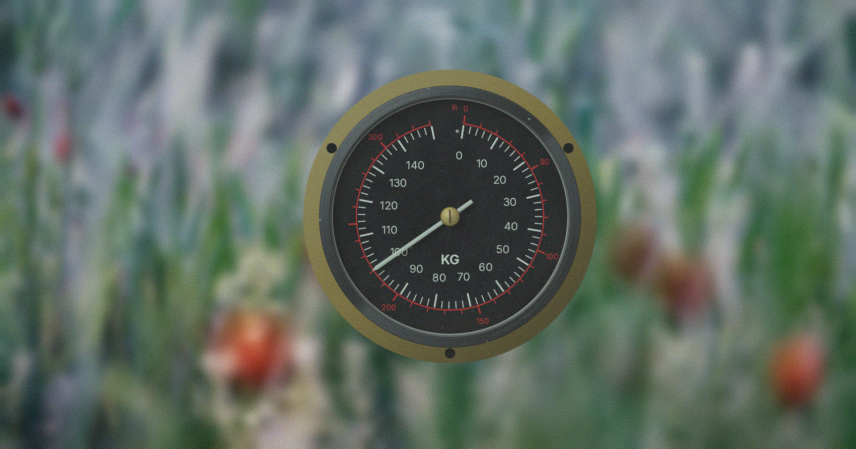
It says 100; kg
